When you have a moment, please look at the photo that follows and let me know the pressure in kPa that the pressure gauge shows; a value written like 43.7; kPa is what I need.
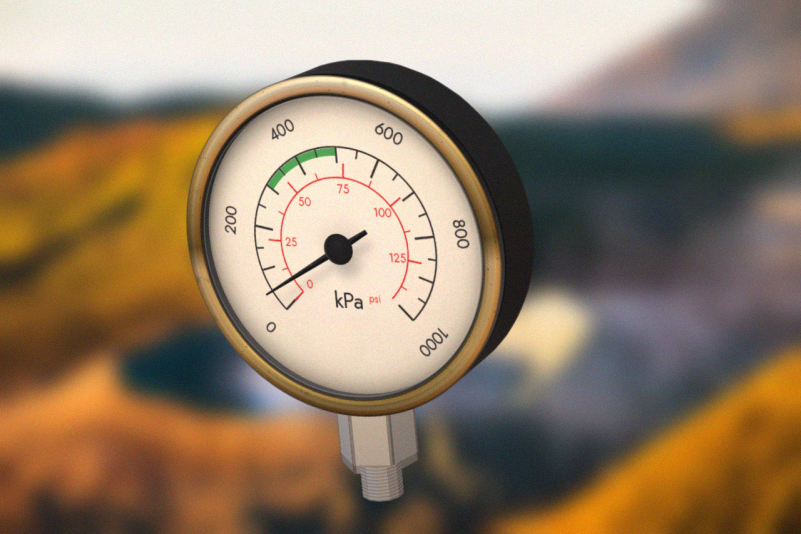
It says 50; kPa
